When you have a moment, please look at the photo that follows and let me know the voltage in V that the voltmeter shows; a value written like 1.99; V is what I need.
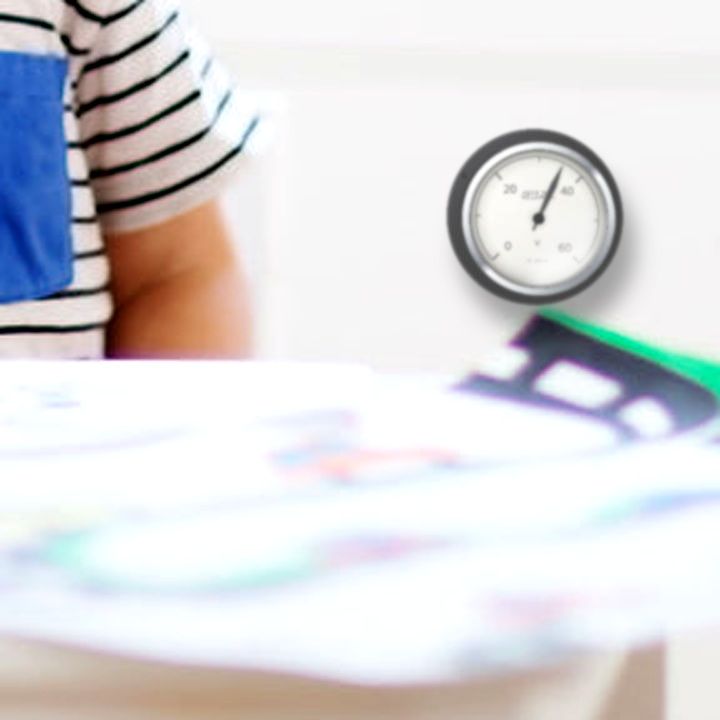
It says 35; V
